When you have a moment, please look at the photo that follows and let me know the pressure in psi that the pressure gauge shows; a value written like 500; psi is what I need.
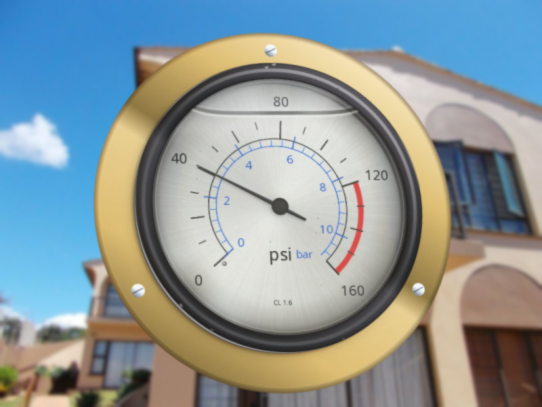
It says 40; psi
